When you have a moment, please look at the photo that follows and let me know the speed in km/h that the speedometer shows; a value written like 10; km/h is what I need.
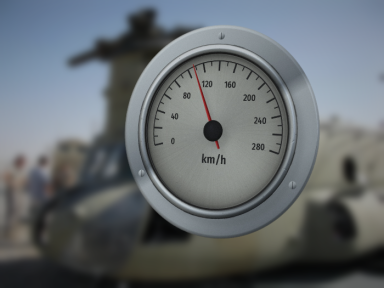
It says 110; km/h
